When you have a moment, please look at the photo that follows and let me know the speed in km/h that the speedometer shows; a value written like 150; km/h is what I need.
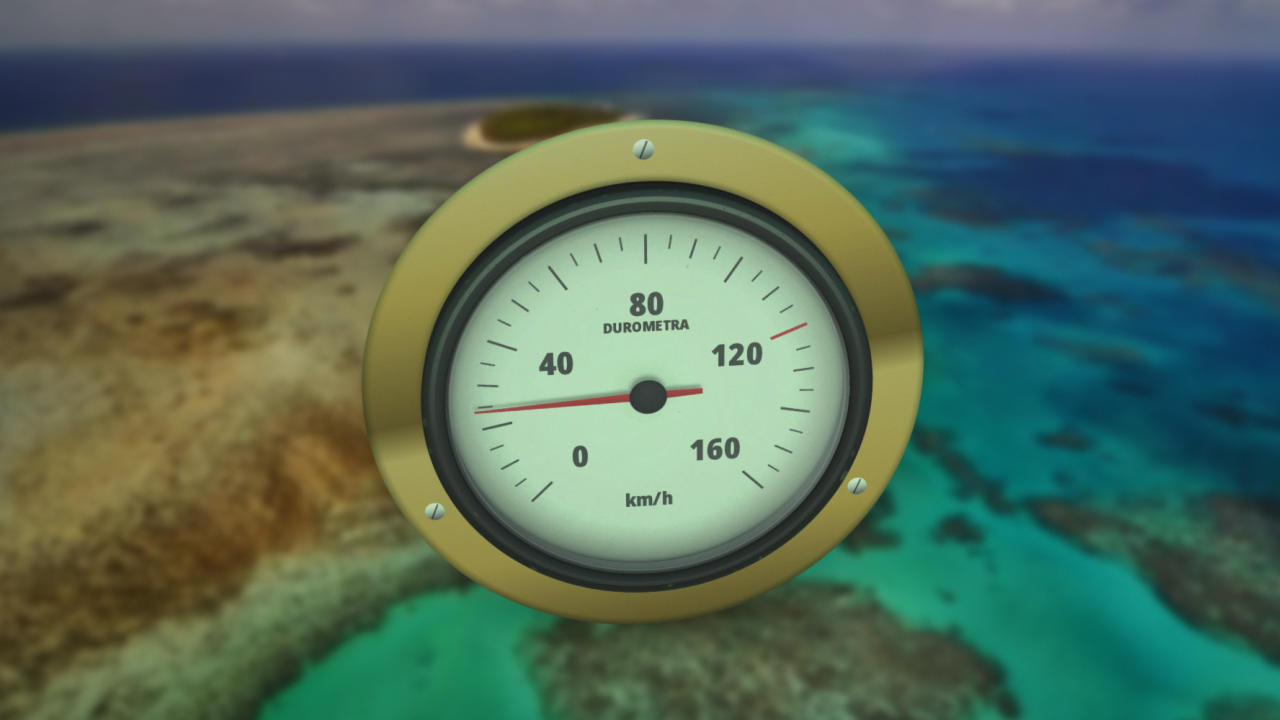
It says 25; km/h
